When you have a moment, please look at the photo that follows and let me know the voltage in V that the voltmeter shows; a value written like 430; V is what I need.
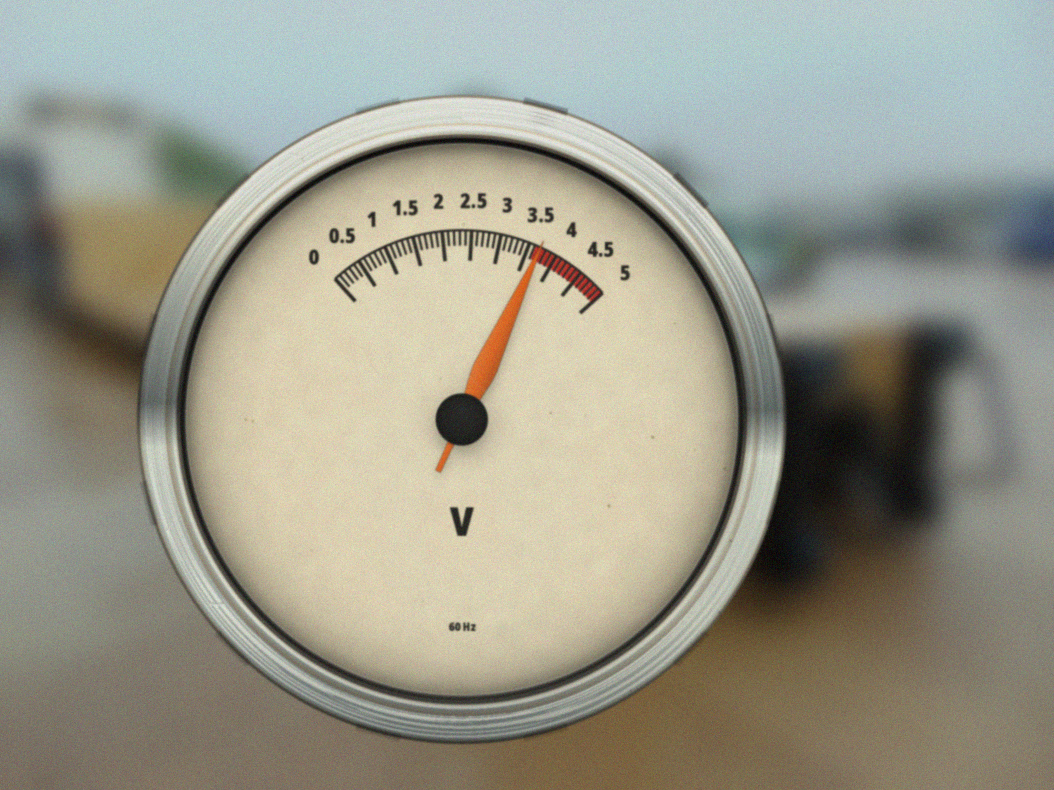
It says 3.7; V
